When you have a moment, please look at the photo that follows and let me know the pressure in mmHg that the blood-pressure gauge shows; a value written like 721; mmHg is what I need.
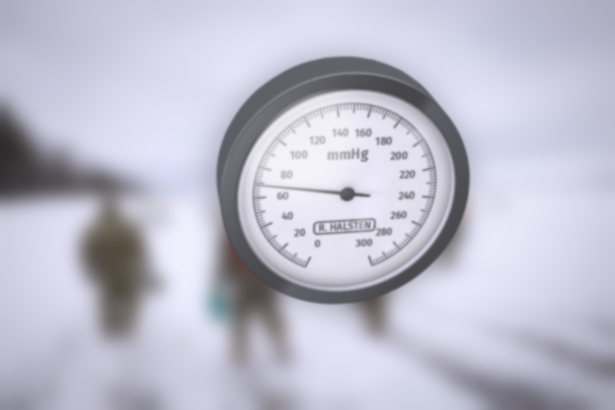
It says 70; mmHg
